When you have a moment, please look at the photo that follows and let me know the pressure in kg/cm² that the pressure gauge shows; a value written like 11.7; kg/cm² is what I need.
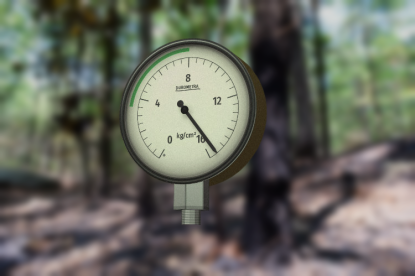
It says 15.5; kg/cm²
